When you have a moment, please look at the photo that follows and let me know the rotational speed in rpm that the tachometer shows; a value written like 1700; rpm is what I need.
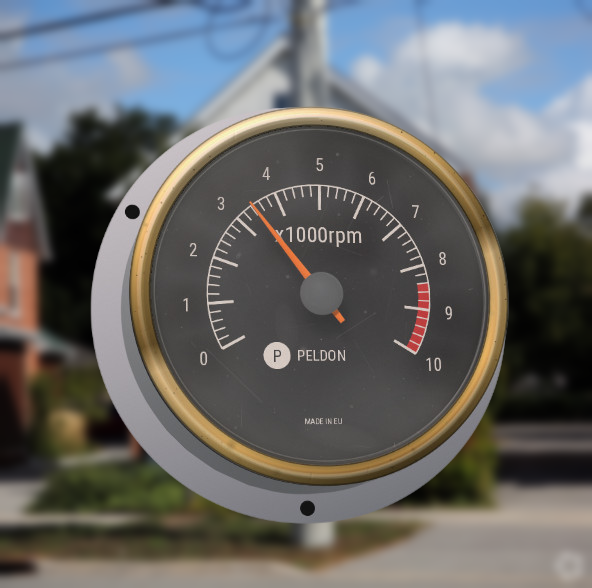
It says 3400; rpm
